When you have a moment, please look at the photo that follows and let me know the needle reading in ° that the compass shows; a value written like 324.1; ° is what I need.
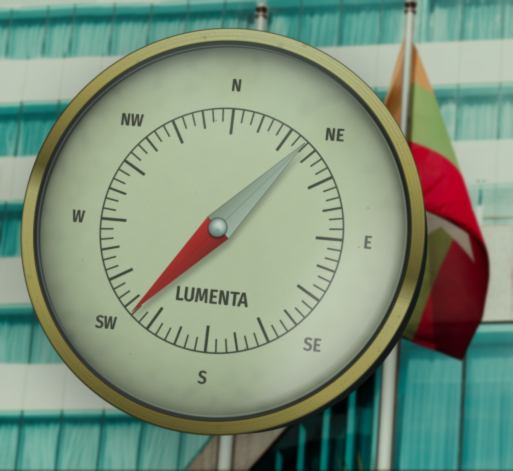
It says 220; °
